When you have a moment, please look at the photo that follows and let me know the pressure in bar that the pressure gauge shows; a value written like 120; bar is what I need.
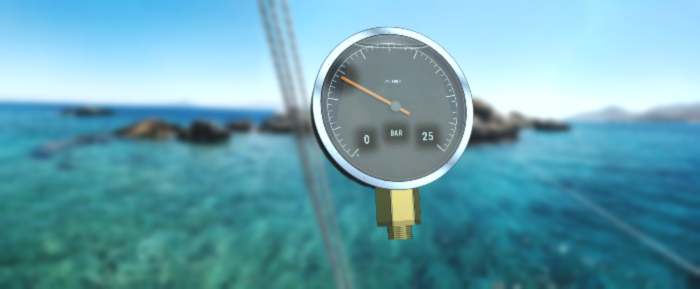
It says 7; bar
